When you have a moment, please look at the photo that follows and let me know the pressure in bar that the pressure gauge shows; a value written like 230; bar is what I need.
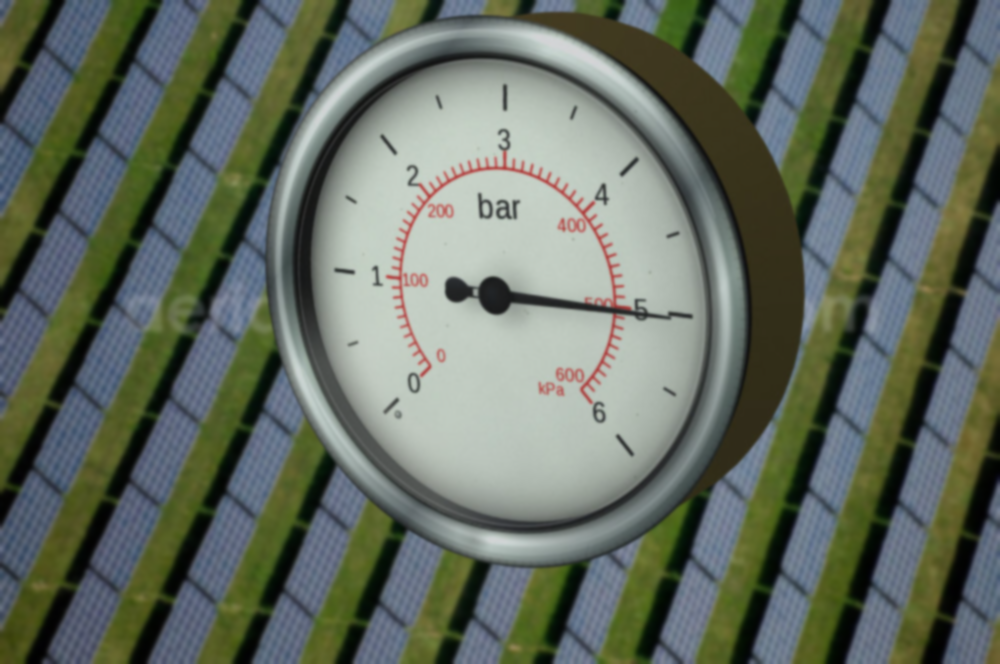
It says 5; bar
